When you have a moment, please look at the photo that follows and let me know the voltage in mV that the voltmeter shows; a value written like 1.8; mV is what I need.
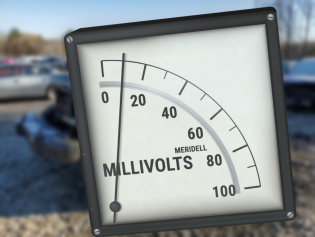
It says 10; mV
